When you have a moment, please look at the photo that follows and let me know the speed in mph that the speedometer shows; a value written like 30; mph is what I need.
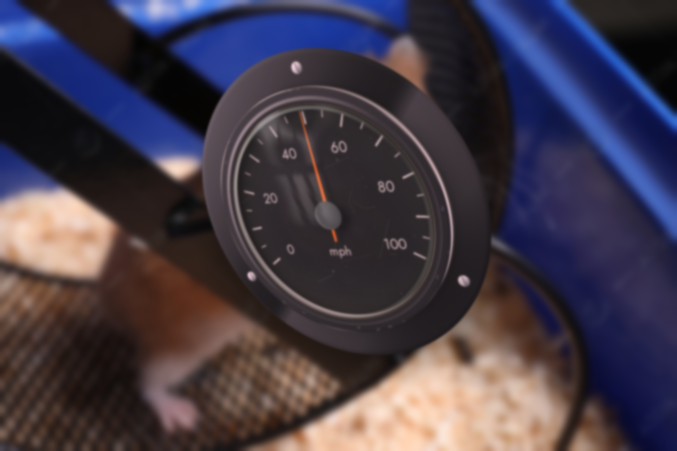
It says 50; mph
